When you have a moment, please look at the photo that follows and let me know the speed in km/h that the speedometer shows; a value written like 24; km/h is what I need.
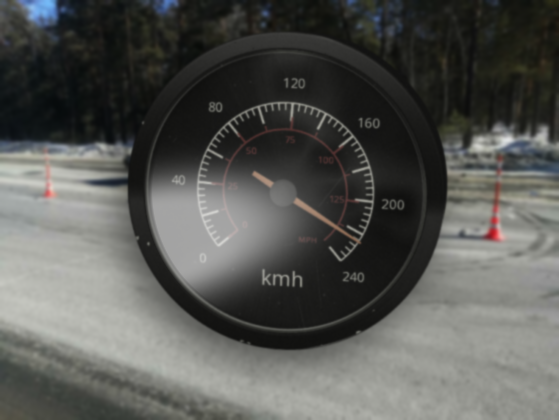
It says 224; km/h
